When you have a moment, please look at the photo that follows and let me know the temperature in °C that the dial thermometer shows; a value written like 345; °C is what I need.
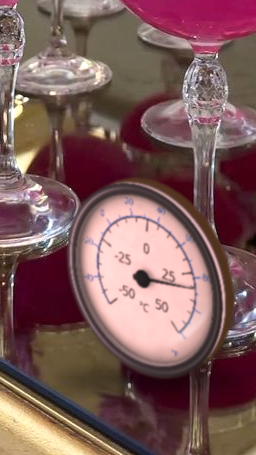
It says 30; °C
